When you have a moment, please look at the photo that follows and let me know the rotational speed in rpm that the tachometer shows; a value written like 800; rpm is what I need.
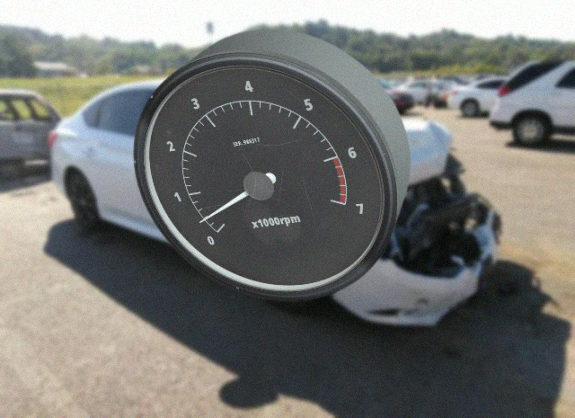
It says 400; rpm
